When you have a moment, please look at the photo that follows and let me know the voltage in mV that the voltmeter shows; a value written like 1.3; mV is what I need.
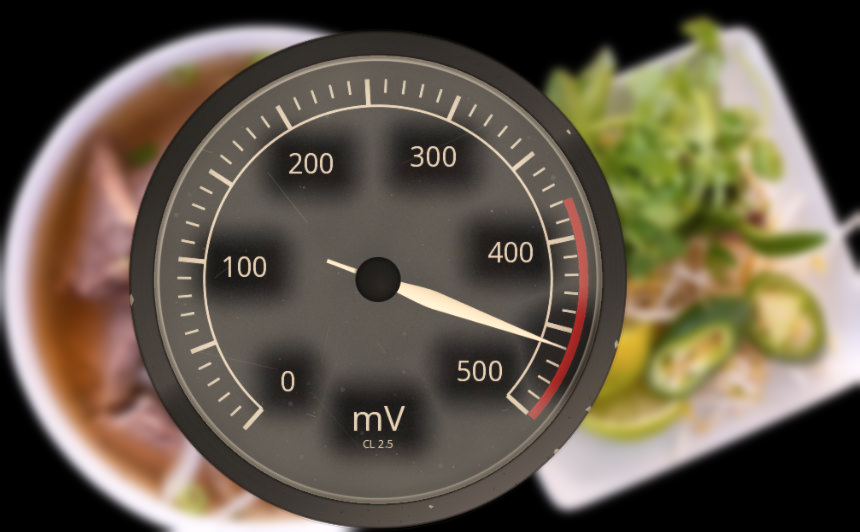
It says 460; mV
